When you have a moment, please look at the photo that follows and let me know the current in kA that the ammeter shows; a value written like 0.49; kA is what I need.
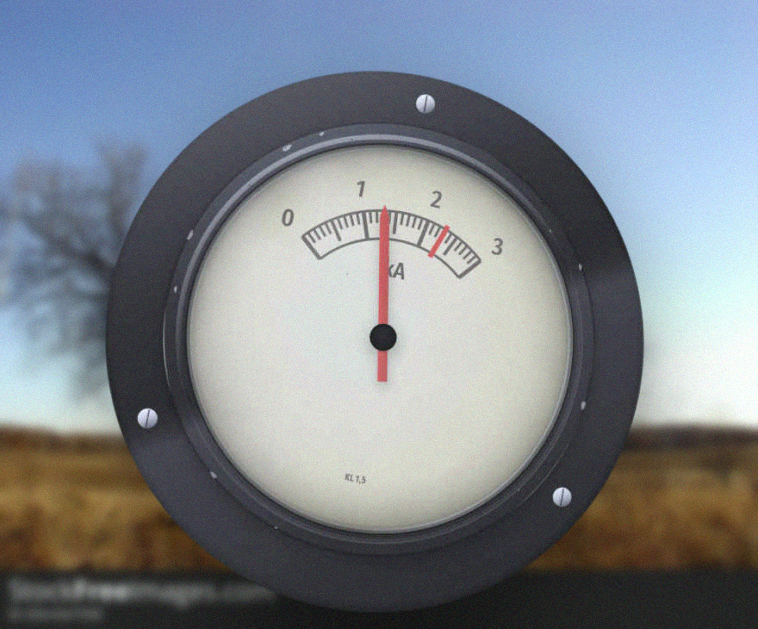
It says 1.3; kA
